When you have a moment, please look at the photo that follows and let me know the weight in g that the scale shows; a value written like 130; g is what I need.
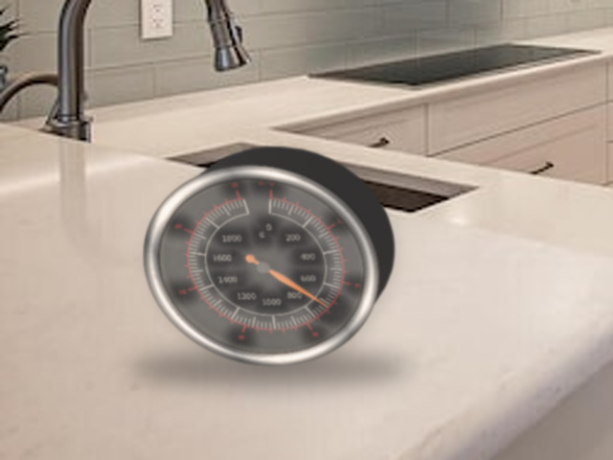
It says 700; g
